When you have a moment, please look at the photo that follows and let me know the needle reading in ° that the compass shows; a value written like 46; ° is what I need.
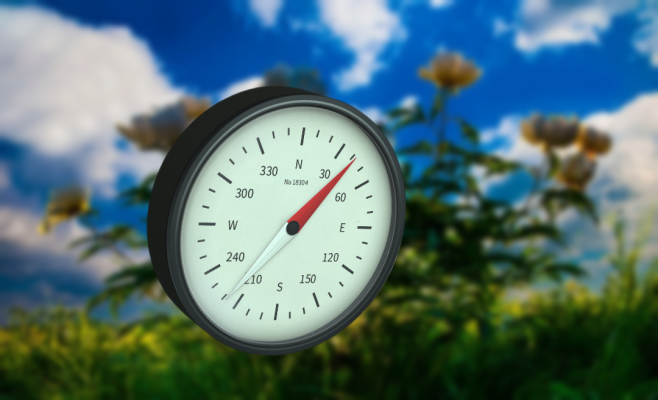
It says 40; °
